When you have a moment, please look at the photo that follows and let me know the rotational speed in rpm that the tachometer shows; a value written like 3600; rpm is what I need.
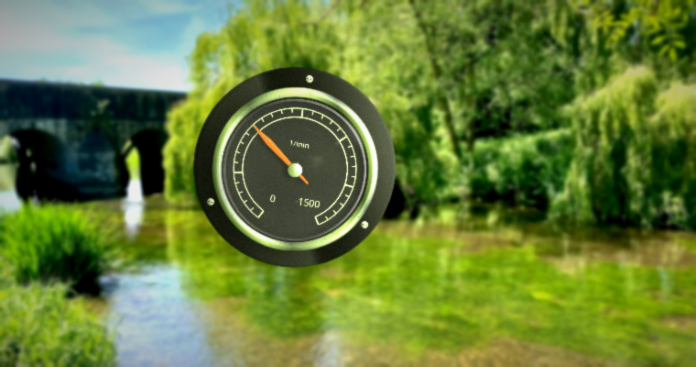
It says 500; rpm
